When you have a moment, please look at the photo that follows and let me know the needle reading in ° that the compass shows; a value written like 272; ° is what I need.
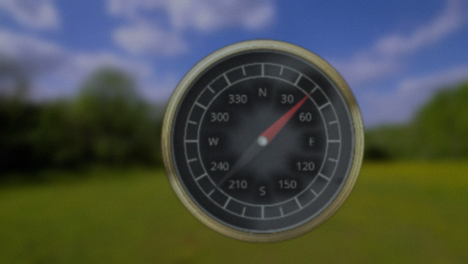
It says 45; °
